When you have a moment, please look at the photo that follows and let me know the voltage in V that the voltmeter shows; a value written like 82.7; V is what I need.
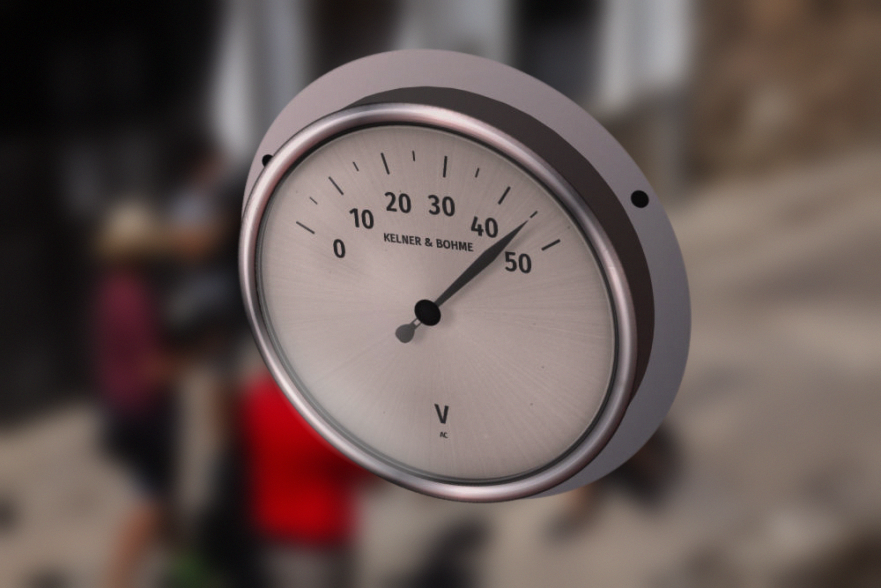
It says 45; V
